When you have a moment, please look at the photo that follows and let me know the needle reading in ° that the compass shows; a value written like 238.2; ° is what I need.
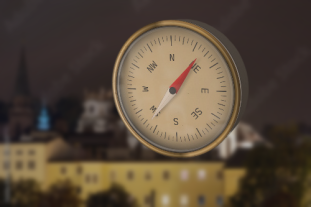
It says 40; °
